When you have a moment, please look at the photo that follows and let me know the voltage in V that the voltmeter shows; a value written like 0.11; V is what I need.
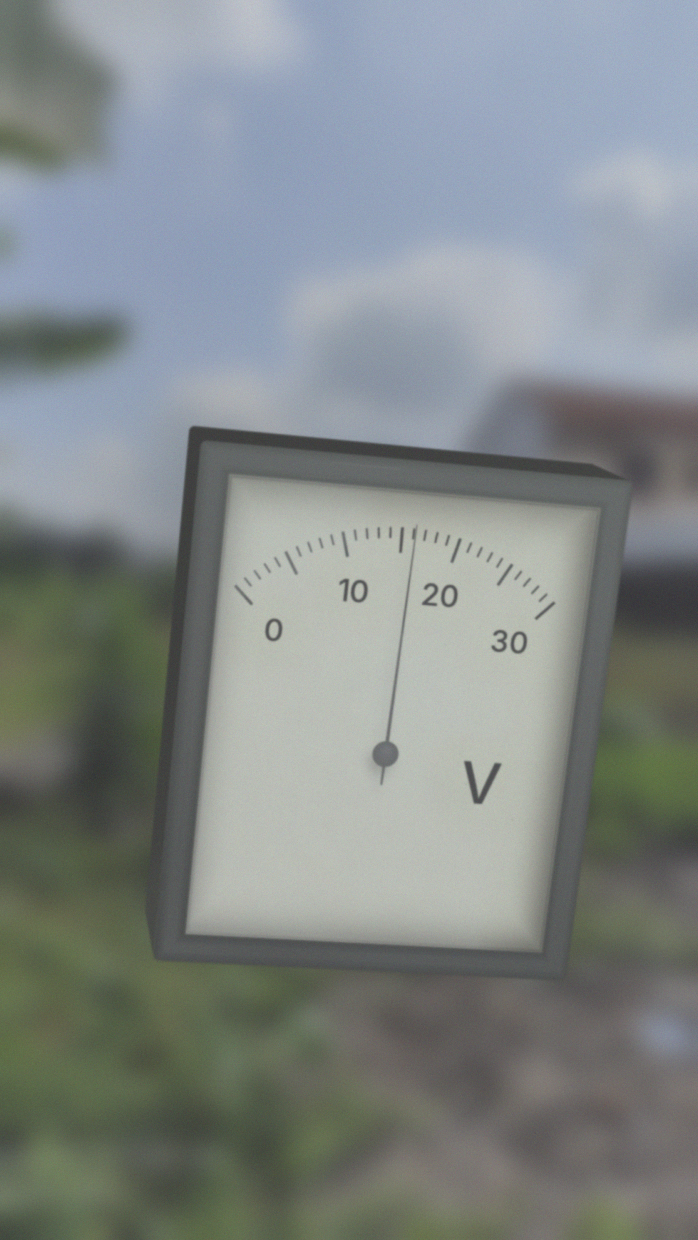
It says 16; V
